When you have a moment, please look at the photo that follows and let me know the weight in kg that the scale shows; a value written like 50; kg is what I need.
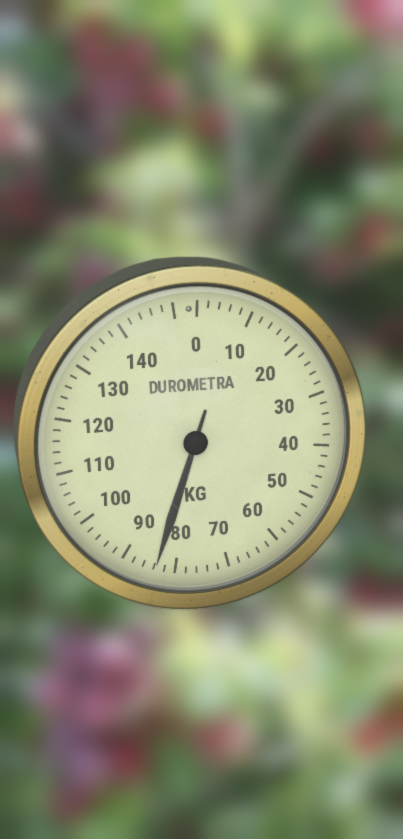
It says 84; kg
